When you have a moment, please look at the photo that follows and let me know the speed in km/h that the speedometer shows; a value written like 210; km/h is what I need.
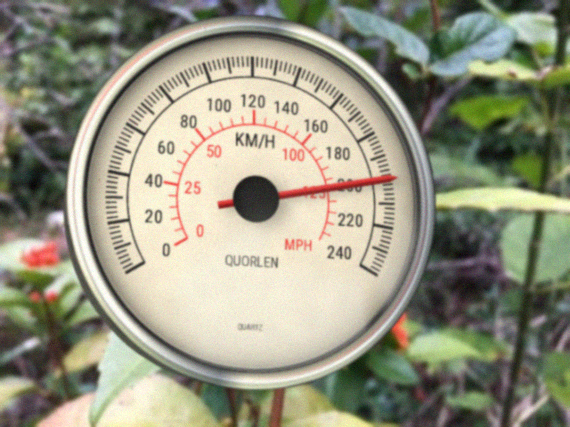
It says 200; km/h
